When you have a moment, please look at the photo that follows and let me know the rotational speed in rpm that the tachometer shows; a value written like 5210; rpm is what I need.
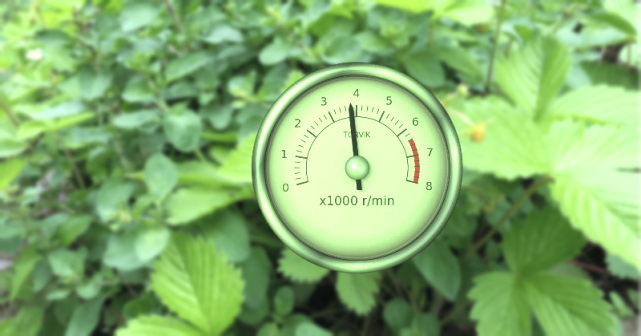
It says 3800; rpm
